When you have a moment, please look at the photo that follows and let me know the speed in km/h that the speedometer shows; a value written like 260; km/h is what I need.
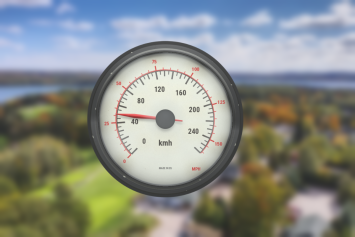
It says 50; km/h
